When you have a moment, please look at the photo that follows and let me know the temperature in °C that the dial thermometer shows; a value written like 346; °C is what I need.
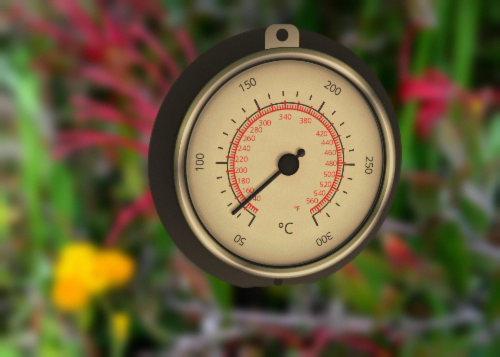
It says 65; °C
